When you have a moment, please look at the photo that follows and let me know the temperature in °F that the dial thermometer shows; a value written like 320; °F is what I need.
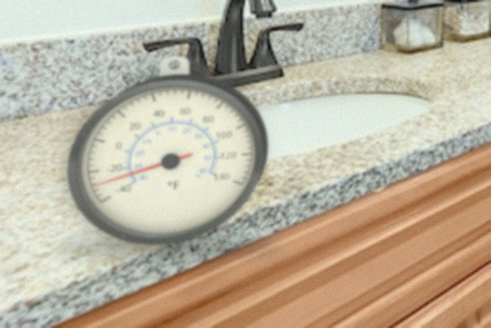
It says -28; °F
